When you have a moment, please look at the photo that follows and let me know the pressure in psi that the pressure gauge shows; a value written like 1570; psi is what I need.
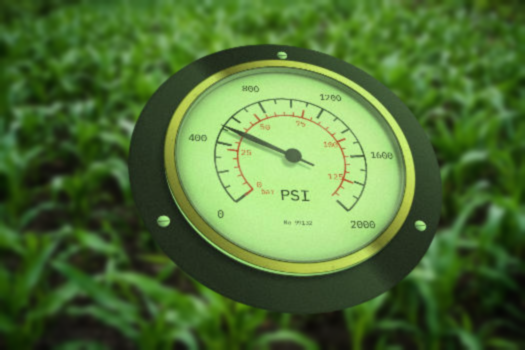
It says 500; psi
